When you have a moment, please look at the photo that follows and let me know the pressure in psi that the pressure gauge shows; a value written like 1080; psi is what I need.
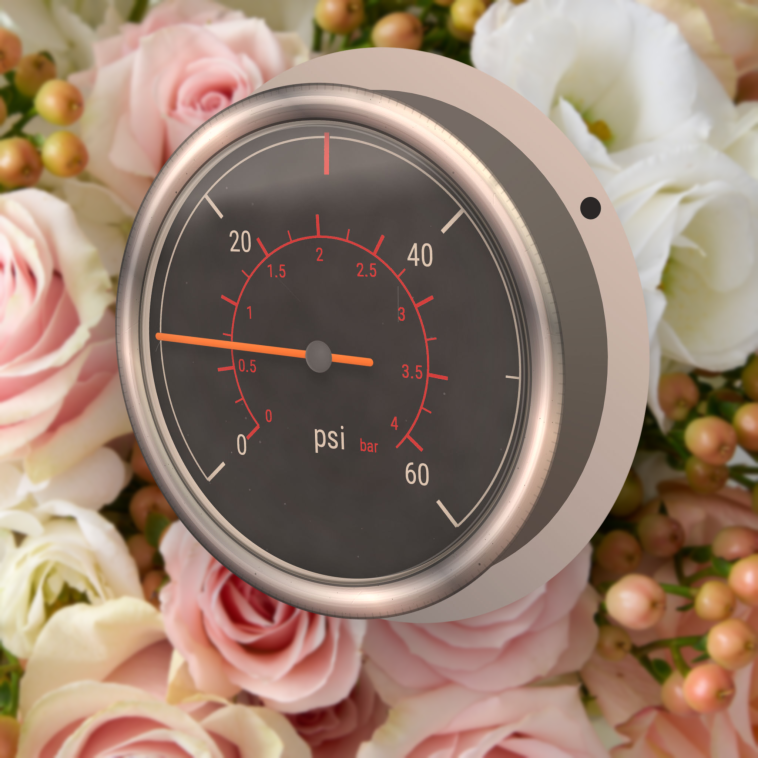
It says 10; psi
